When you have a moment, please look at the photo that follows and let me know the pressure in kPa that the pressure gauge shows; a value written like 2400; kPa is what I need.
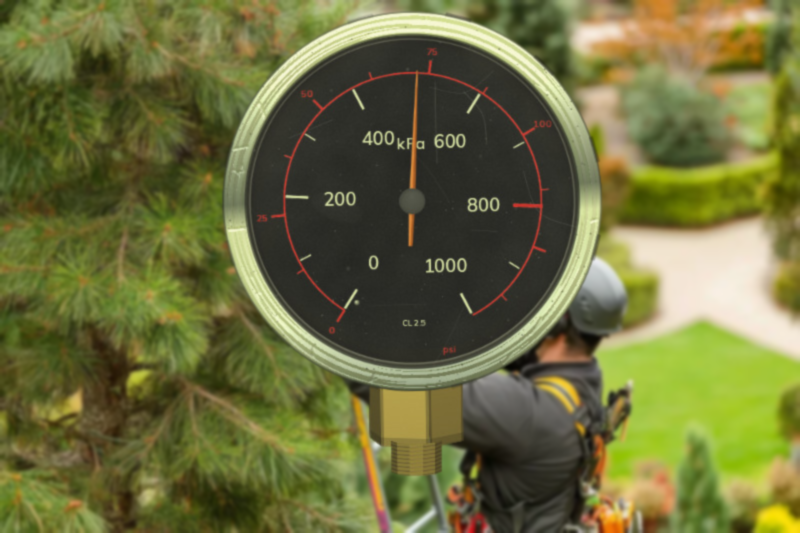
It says 500; kPa
